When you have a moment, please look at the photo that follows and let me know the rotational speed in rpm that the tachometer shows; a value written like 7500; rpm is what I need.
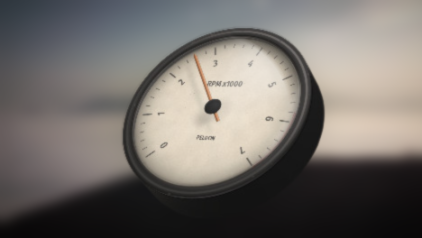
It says 2600; rpm
